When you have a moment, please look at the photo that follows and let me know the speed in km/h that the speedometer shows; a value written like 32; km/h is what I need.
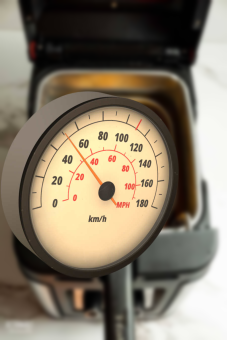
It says 50; km/h
